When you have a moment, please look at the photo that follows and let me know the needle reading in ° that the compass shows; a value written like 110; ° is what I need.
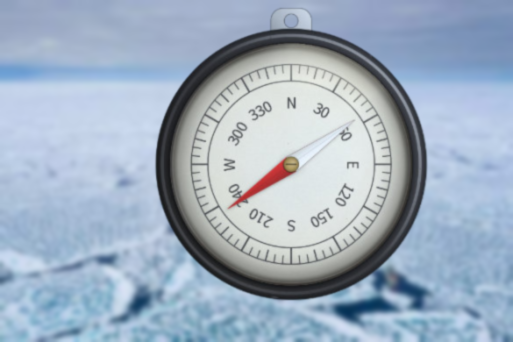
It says 235; °
